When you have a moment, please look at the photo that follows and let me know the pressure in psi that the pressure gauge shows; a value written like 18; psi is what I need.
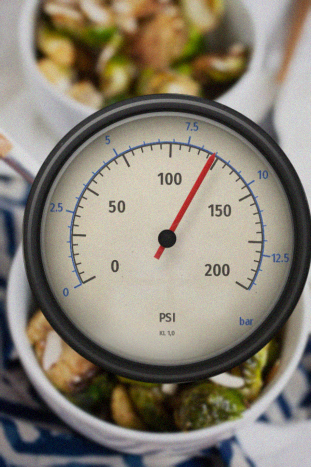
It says 122.5; psi
